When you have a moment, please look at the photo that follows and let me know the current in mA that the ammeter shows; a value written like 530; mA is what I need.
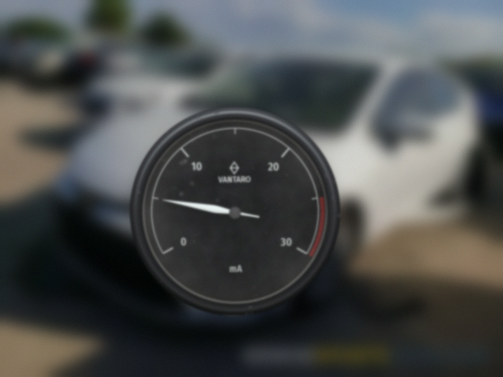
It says 5; mA
